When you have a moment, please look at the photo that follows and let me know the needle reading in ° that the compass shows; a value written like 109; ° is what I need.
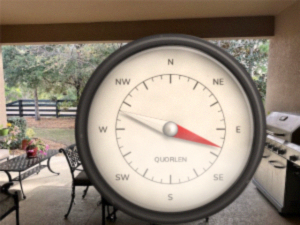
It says 110; °
